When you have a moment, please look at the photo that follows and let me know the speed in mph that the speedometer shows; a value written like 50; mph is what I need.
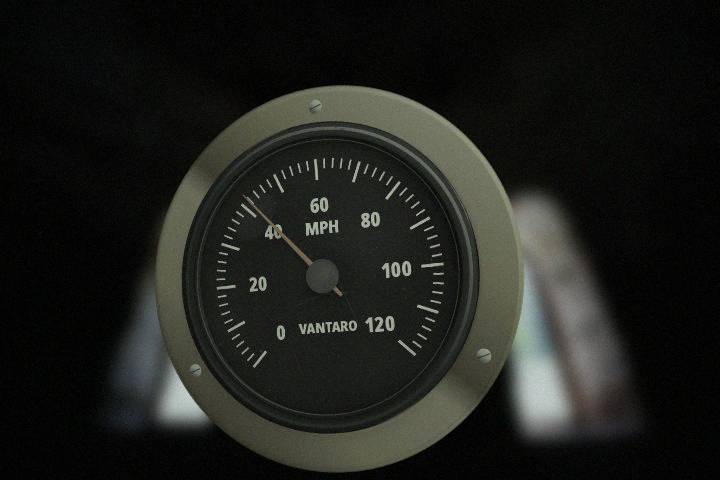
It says 42; mph
